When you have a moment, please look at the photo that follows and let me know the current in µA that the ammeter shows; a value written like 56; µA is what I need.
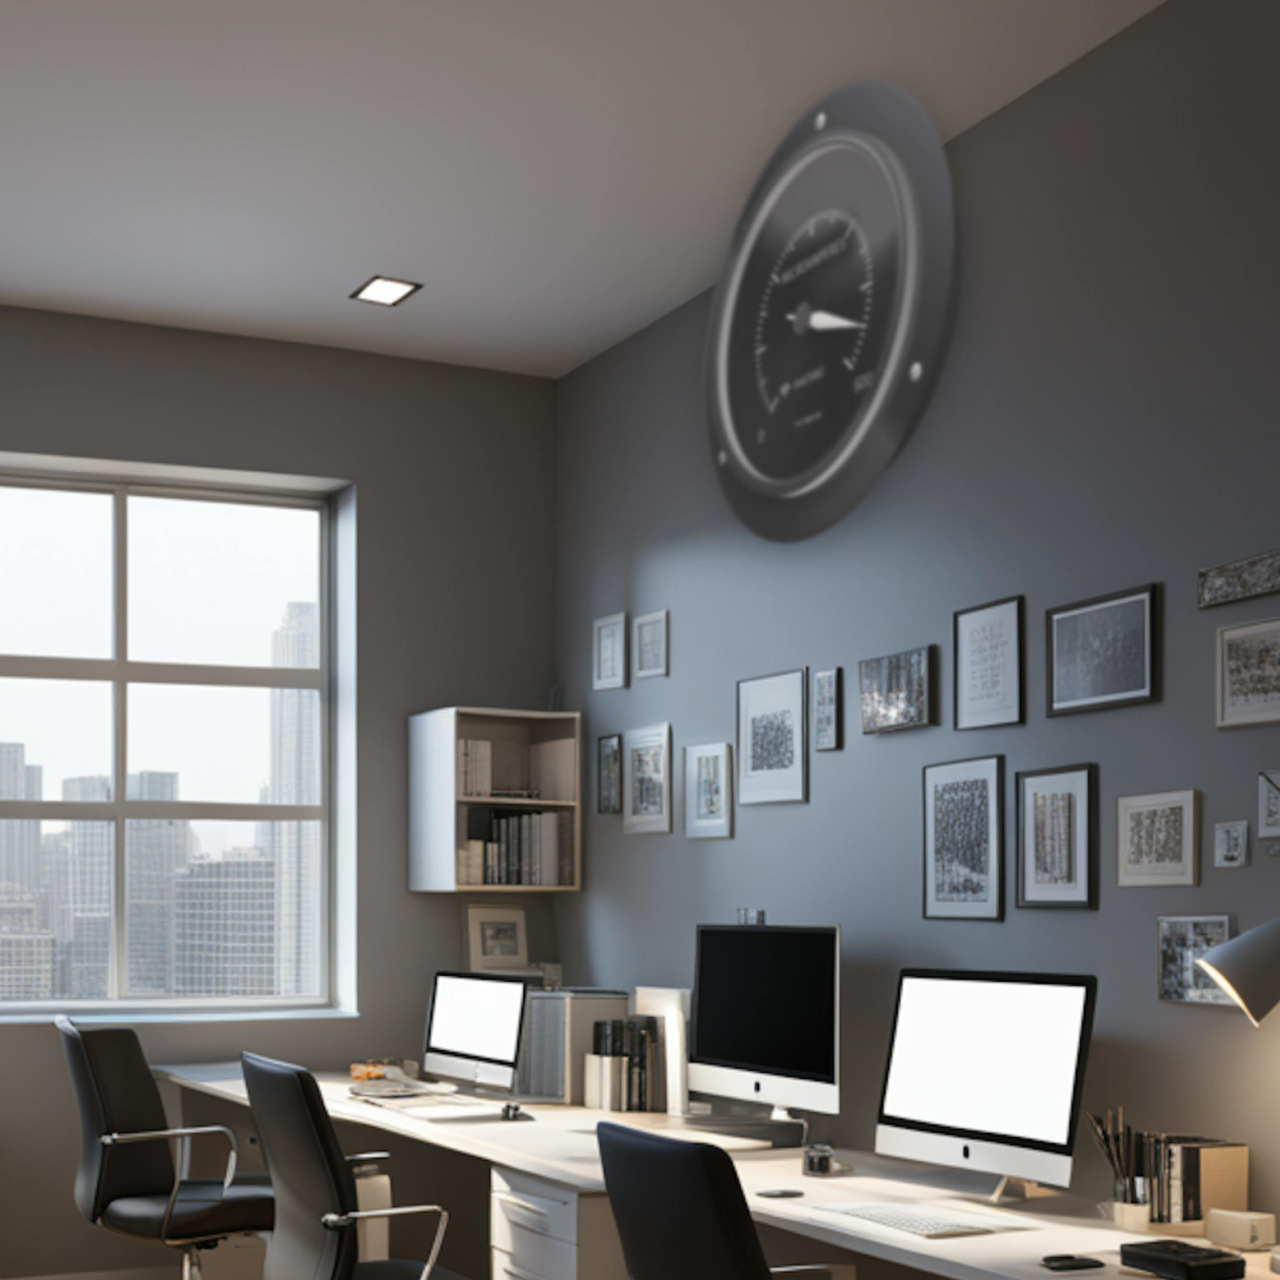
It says 550; µA
